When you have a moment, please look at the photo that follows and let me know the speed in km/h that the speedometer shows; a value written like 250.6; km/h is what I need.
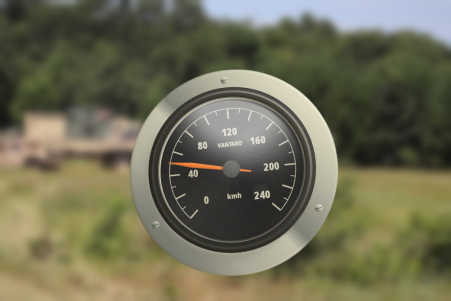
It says 50; km/h
